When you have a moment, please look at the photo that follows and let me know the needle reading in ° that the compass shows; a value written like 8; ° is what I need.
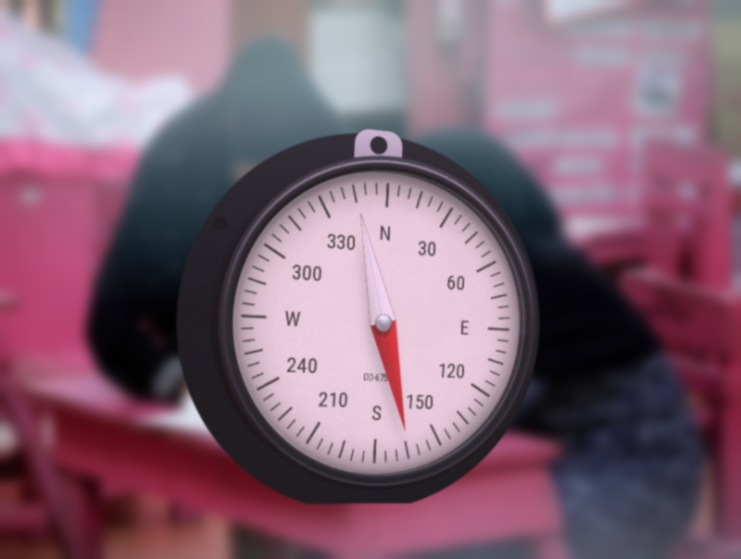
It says 165; °
